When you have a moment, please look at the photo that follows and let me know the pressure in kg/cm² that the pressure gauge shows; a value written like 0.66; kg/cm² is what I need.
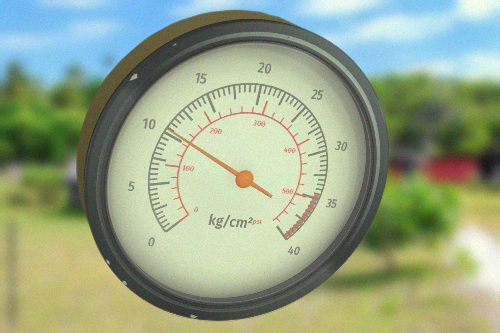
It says 10.5; kg/cm²
